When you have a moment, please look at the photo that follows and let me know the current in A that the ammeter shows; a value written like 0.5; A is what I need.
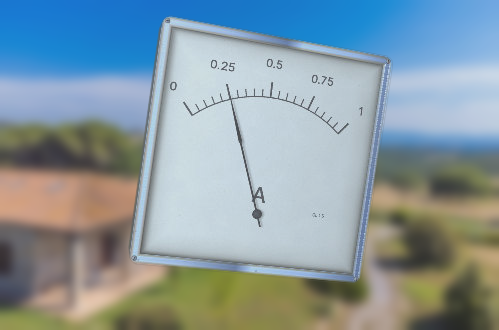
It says 0.25; A
